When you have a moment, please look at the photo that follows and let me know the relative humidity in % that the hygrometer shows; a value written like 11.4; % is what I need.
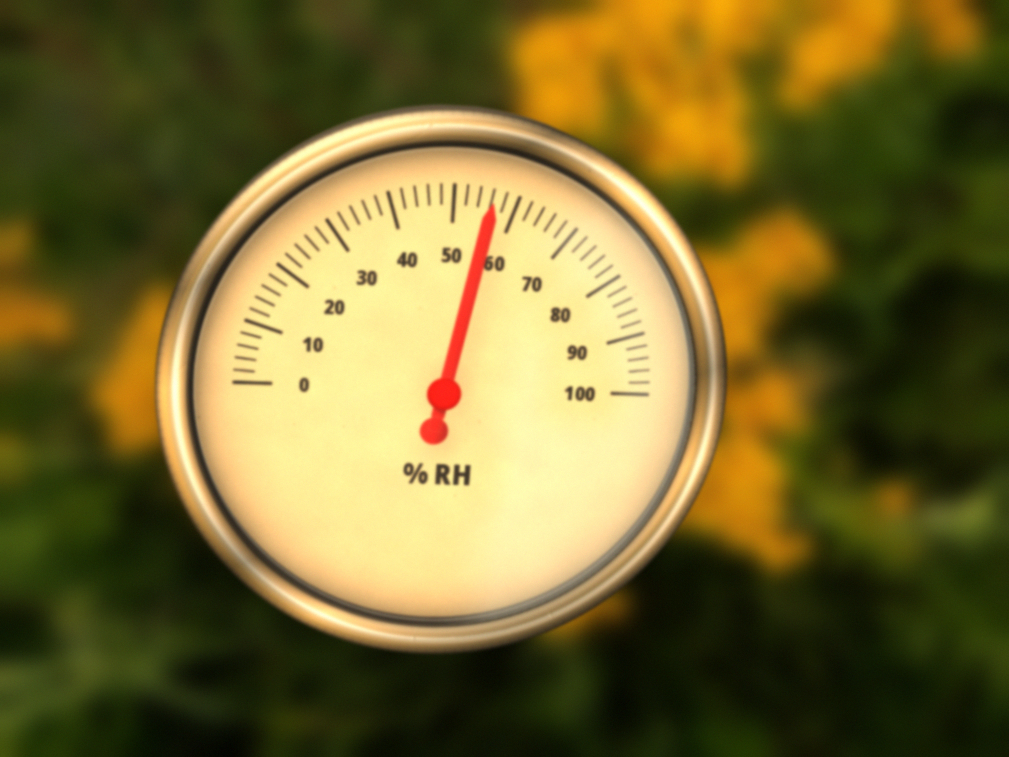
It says 56; %
